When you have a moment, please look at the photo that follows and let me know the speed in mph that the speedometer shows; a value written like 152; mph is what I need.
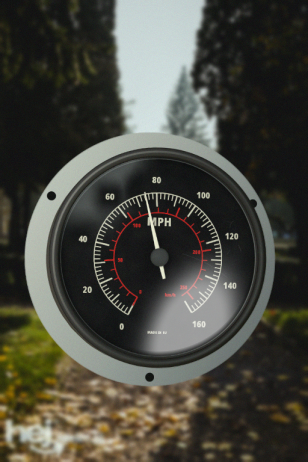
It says 74; mph
